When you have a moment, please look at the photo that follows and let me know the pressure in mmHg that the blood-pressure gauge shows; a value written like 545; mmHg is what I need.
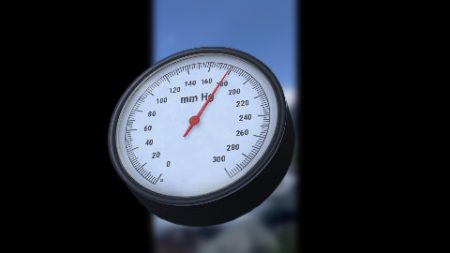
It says 180; mmHg
